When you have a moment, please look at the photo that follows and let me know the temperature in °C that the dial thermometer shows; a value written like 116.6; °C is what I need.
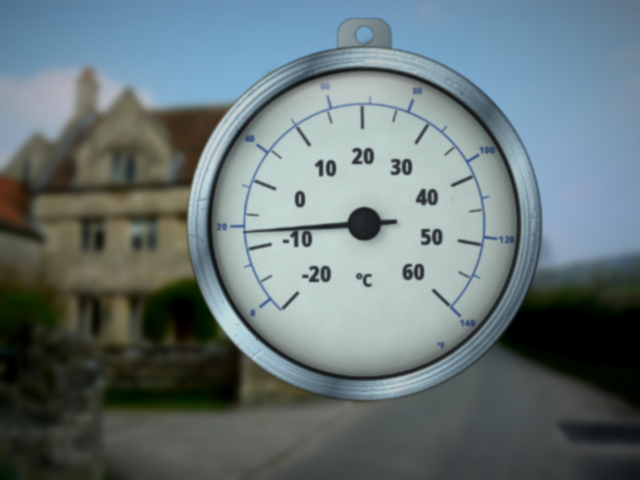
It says -7.5; °C
